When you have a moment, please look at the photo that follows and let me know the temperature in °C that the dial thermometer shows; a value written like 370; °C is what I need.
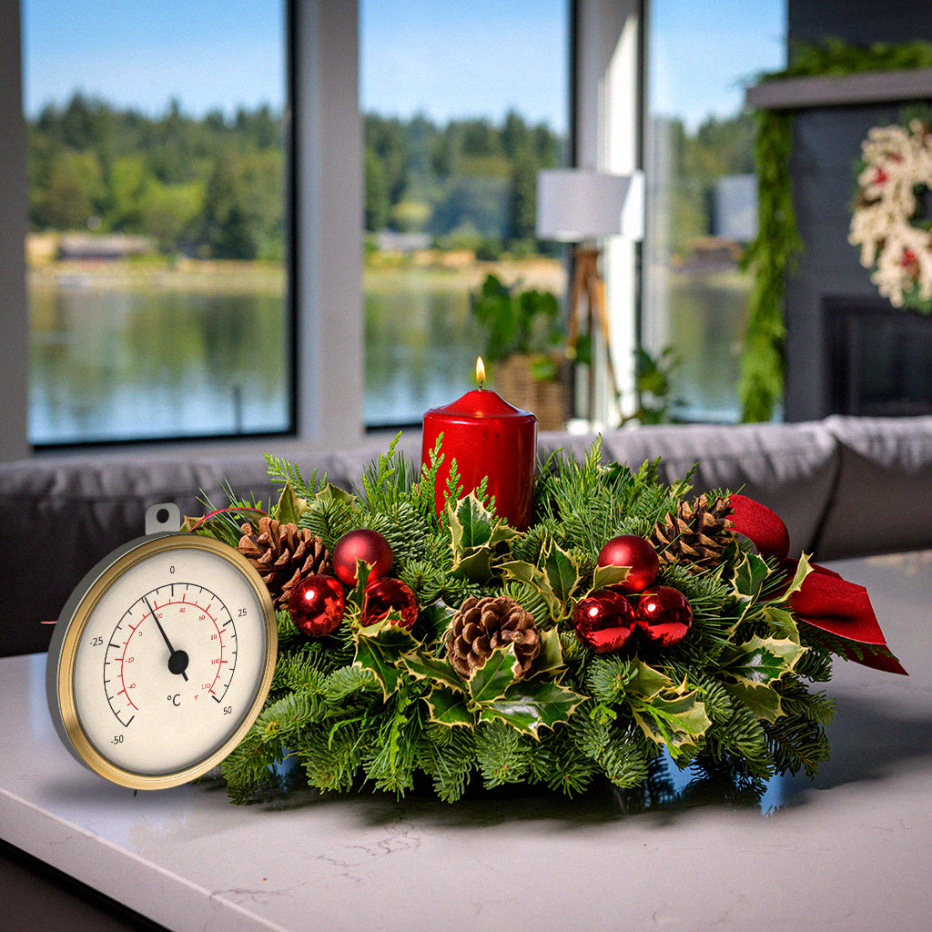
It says -10; °C
